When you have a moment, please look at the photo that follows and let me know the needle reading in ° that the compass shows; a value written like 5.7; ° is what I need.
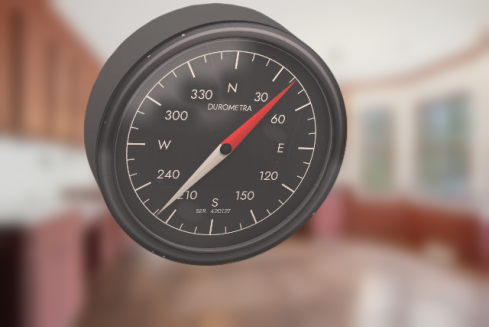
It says 40; °
